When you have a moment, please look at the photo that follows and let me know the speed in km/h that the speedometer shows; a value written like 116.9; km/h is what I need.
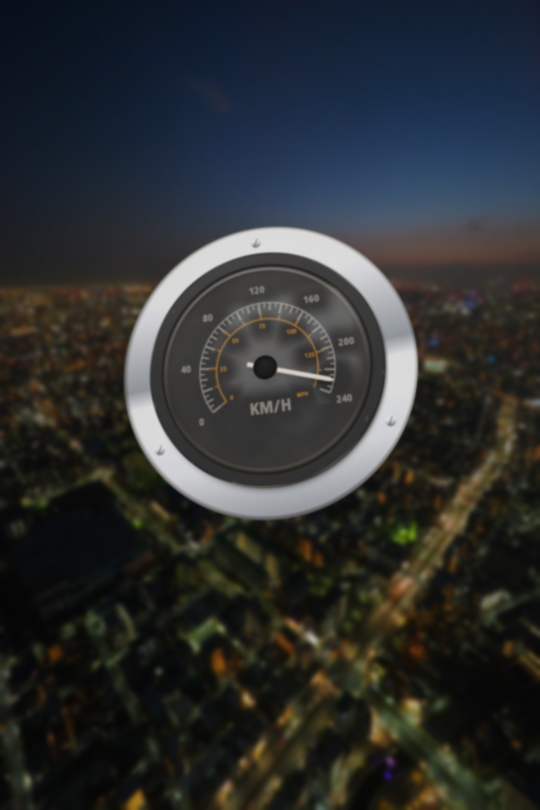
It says 230; km/h
